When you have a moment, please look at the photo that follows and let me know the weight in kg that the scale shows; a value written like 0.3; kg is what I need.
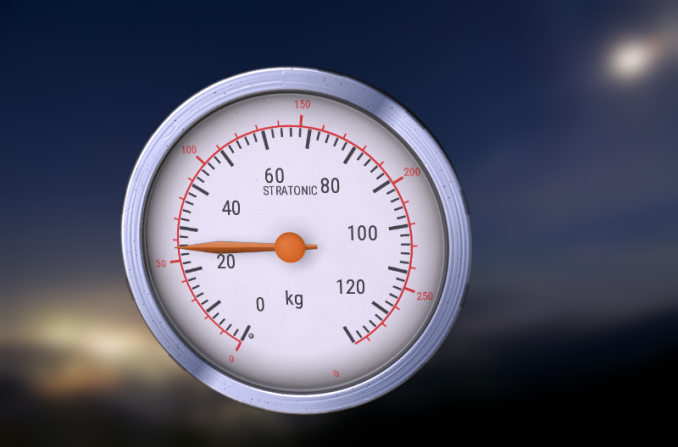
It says 26; kg
